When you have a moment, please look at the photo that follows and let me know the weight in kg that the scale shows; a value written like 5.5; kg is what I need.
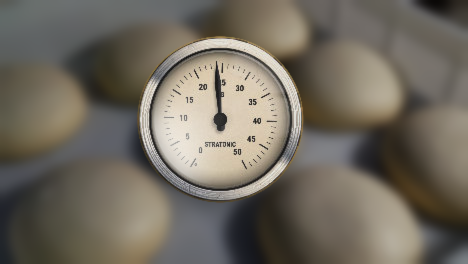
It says 24; kg
